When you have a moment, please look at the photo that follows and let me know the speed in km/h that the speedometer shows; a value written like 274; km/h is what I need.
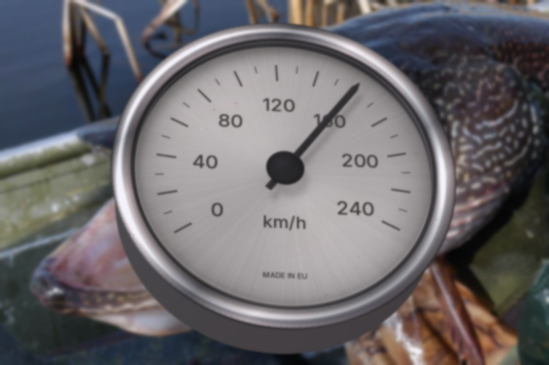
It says 160; km/h
